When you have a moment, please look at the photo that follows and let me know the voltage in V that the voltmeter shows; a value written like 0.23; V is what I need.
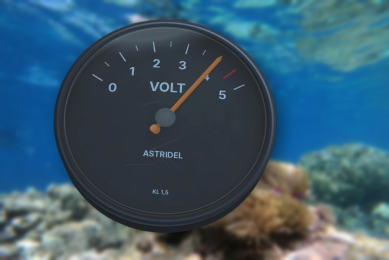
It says 4; V
